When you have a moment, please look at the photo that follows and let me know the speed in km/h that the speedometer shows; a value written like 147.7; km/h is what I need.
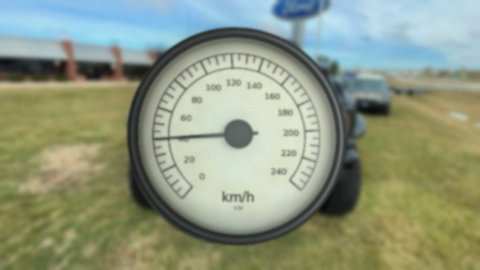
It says 40; km/h
